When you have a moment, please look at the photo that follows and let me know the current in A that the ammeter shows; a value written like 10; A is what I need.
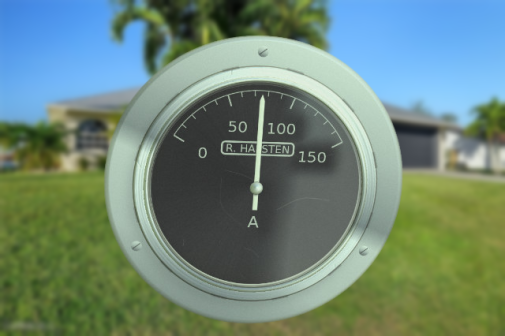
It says 75; A
